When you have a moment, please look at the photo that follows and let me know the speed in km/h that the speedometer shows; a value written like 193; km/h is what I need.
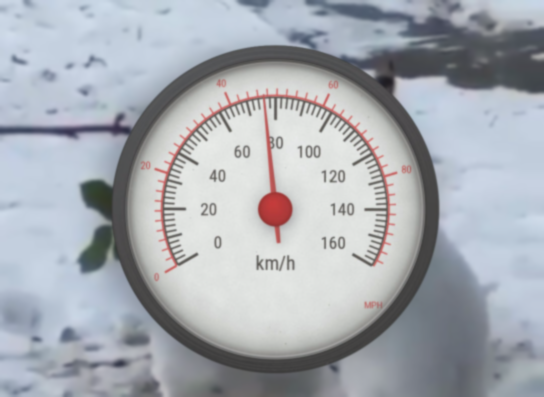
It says 76; km/h
